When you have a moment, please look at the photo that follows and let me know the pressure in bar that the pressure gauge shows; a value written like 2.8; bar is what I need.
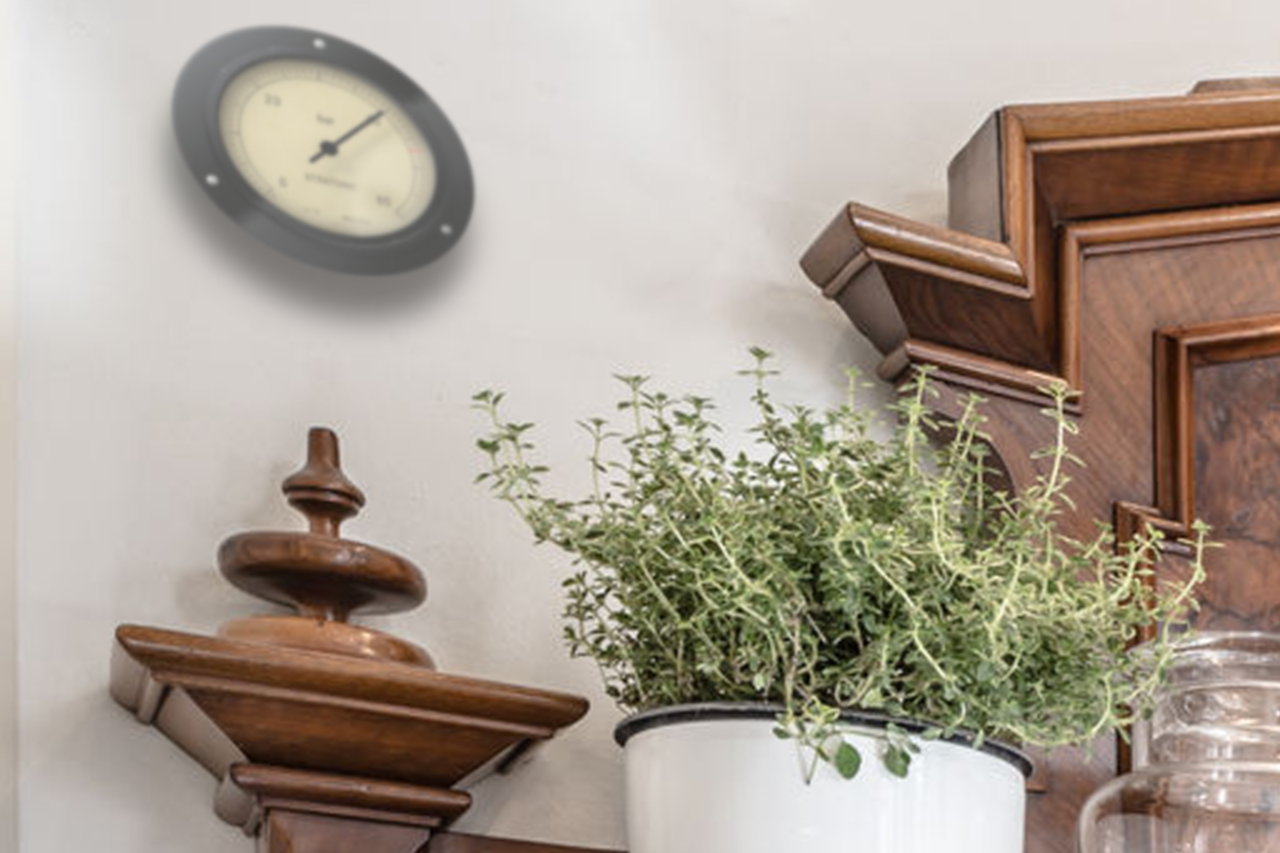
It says 40; bar
